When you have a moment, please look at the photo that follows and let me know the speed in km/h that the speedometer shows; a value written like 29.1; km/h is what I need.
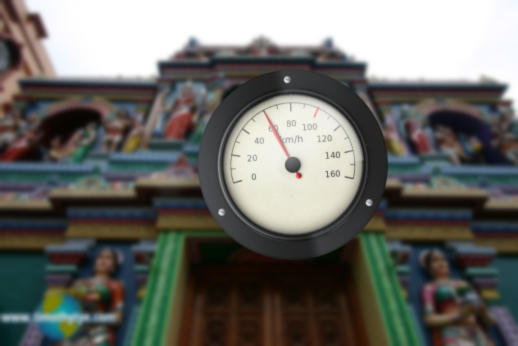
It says 60; km/h
